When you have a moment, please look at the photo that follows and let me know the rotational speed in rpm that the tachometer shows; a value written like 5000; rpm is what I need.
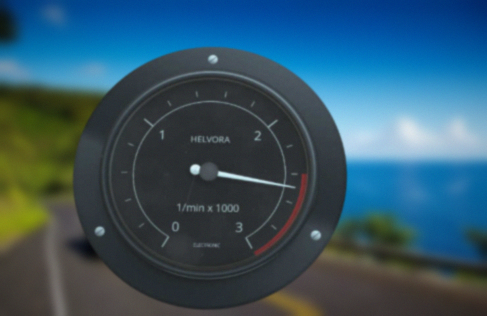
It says 2500; rpm
